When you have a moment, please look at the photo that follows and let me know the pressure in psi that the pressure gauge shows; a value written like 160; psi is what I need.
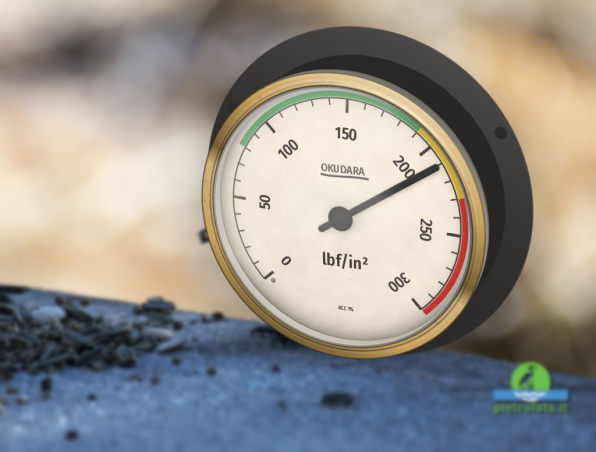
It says 210; psi
